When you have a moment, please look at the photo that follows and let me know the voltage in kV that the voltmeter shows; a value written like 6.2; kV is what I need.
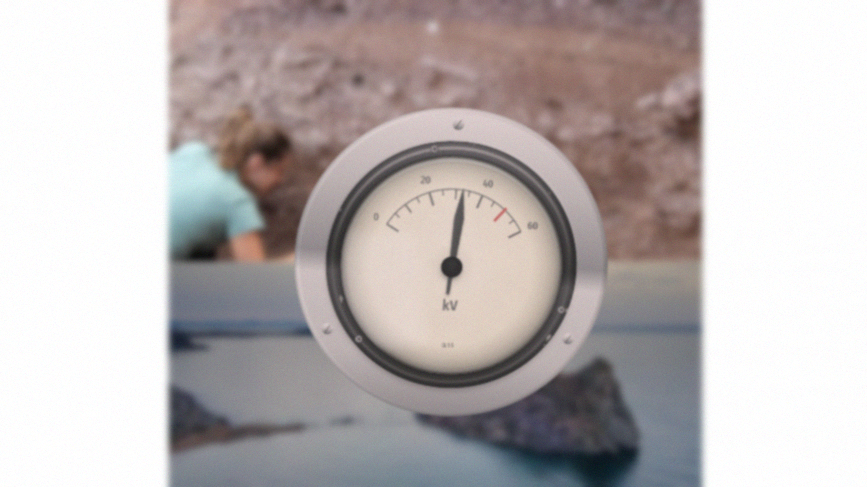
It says 32.5; kV
